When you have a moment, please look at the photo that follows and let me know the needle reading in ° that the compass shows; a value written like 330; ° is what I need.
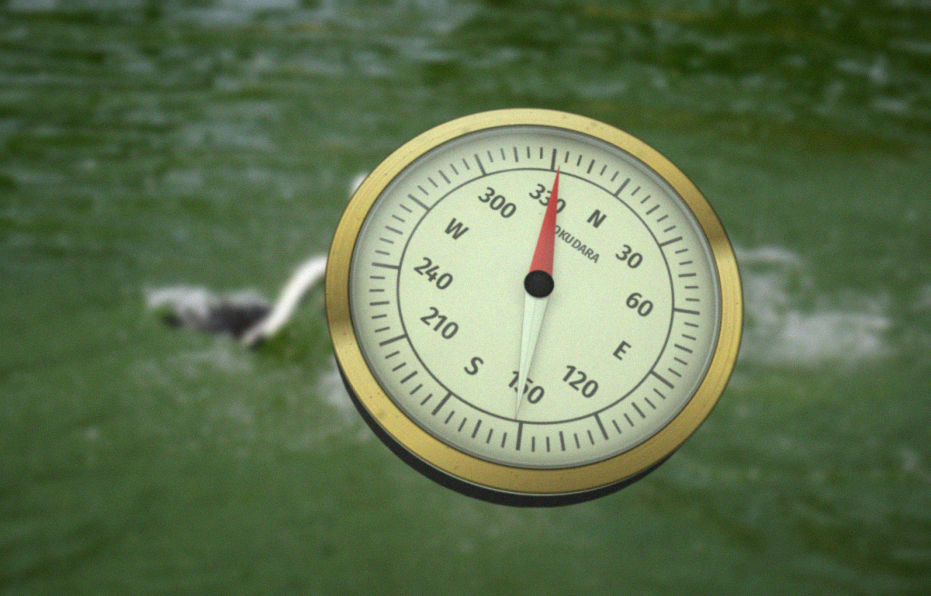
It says 332.5; °
